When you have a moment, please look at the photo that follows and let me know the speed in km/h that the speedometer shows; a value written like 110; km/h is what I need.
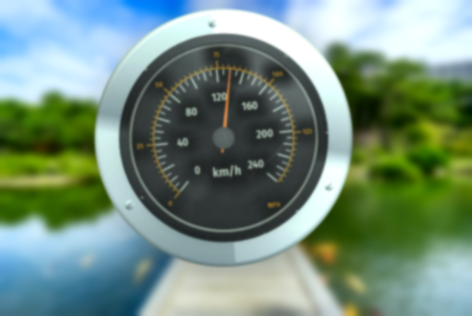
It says 130; km/h
